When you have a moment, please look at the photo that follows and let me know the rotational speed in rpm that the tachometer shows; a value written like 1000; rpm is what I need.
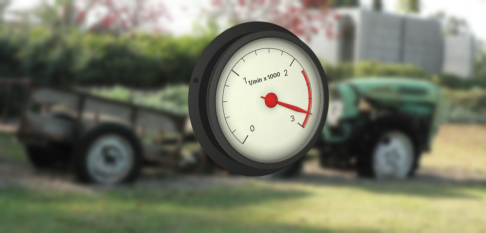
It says 2800; rpm
